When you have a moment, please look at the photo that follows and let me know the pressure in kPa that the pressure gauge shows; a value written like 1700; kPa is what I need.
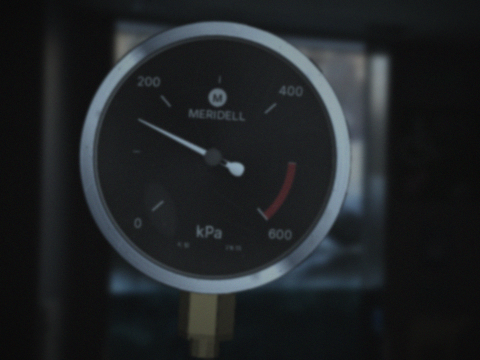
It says 150; kPa
